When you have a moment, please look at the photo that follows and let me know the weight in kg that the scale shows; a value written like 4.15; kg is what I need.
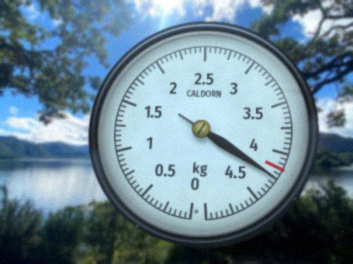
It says 4.25; kg
